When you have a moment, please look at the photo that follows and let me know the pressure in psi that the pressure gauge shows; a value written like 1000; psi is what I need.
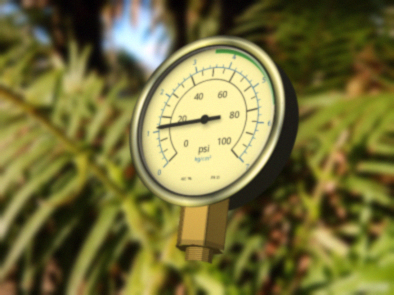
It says 15; psi
